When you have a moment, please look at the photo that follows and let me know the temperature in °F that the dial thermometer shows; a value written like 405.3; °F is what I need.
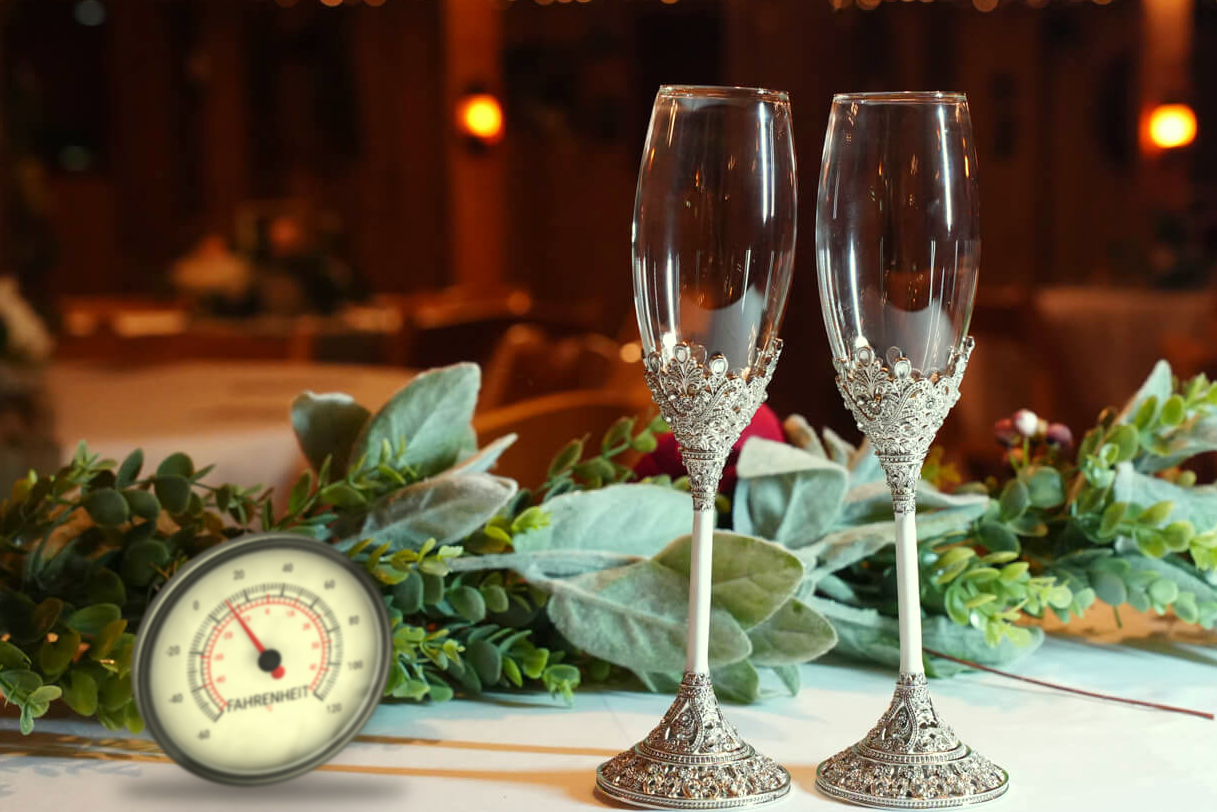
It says 10; °F
